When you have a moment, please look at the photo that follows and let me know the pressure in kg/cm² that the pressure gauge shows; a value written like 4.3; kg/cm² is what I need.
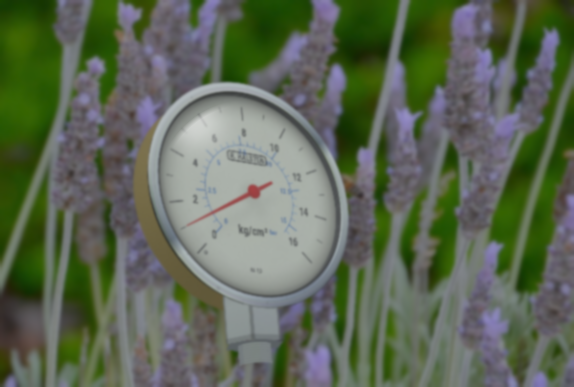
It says 1; kg/cm²
